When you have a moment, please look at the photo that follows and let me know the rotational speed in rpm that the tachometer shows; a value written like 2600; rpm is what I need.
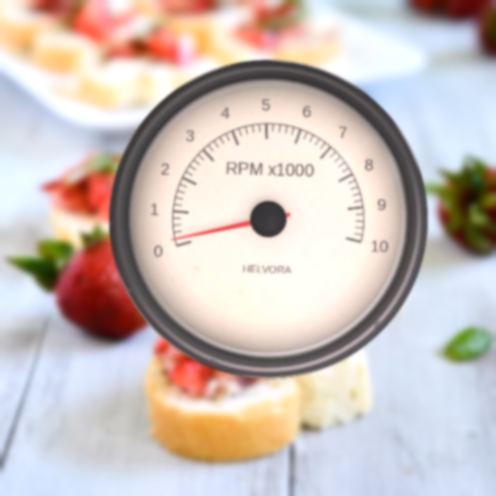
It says 200; rpm
